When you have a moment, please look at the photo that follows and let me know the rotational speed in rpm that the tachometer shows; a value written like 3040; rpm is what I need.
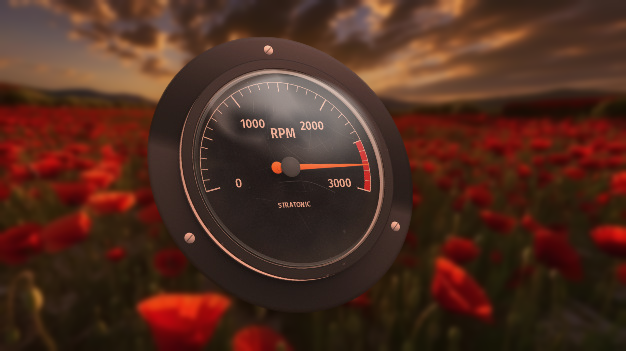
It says 2750; rpm
